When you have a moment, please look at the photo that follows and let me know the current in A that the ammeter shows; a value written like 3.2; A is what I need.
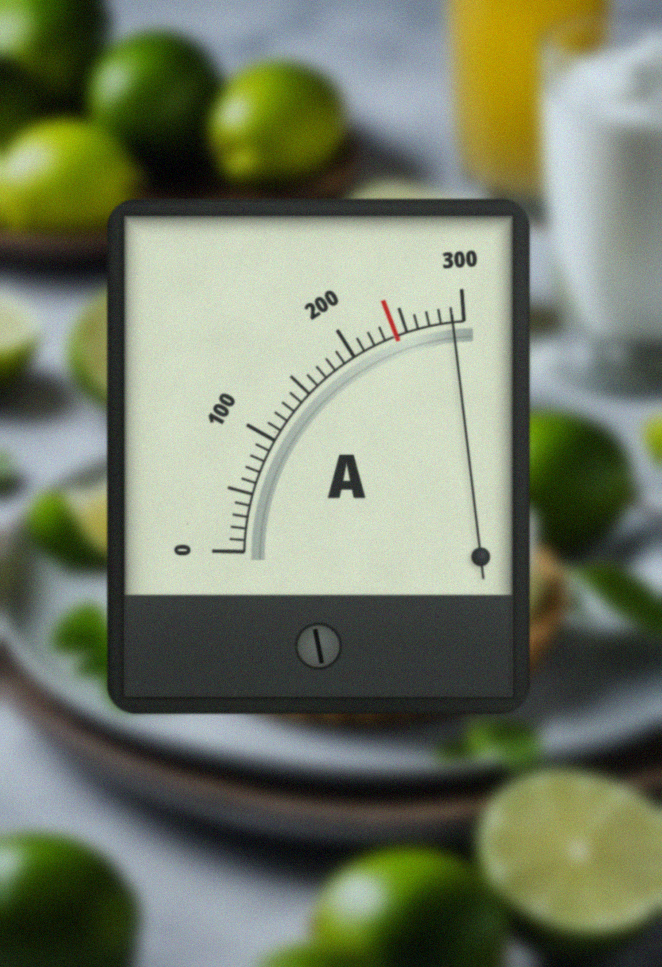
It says 290; A
